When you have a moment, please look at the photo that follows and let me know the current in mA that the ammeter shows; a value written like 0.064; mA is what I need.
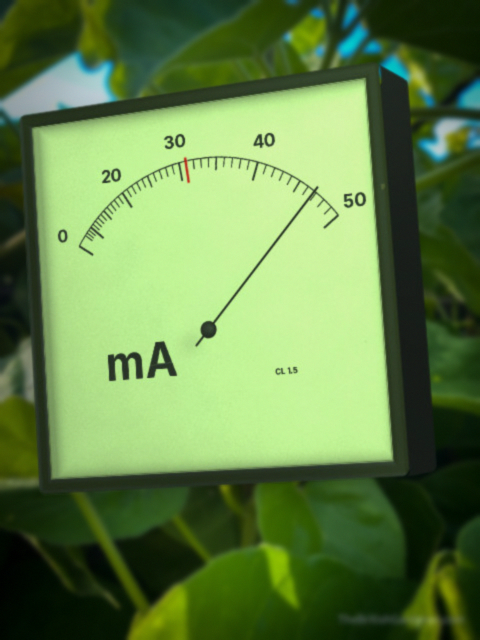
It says 47; mA
